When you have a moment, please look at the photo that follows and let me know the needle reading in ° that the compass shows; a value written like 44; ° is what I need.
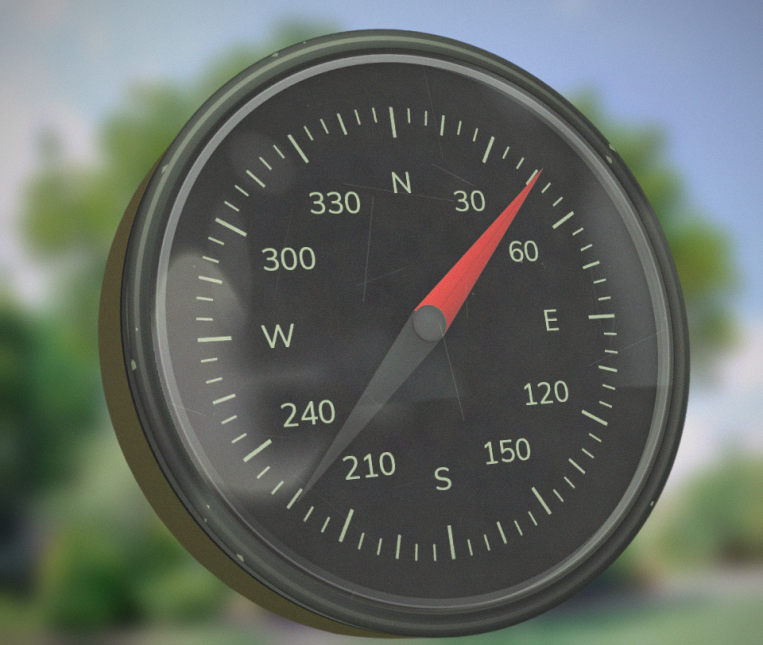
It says 45; °
